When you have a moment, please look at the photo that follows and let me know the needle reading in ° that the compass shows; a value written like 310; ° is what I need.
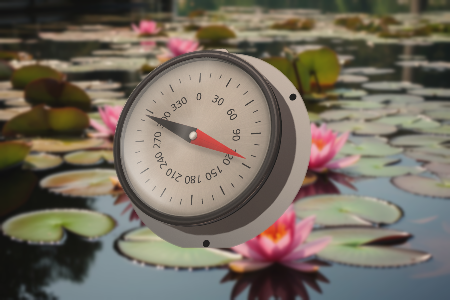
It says 115; °
